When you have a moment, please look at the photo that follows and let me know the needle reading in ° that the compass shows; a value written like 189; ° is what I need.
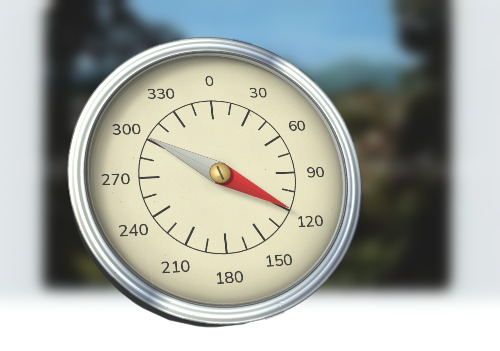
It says 120; °
